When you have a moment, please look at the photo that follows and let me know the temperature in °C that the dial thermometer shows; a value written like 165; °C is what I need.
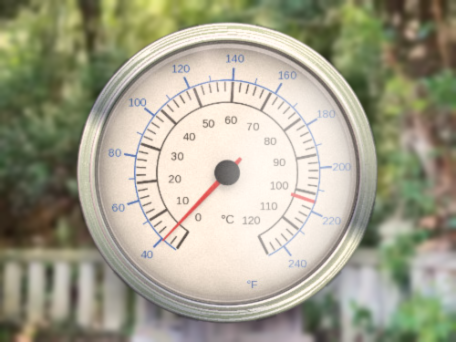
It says 4; °C
